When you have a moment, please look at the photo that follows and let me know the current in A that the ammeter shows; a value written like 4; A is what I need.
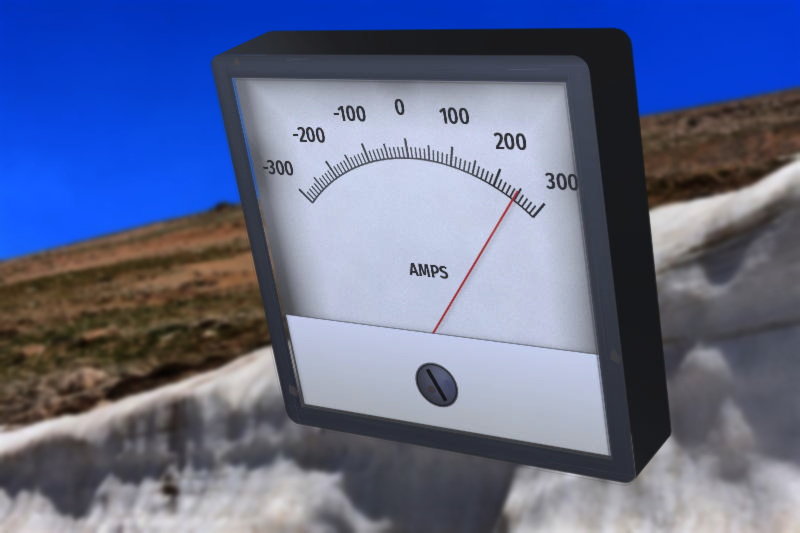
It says 250; A
